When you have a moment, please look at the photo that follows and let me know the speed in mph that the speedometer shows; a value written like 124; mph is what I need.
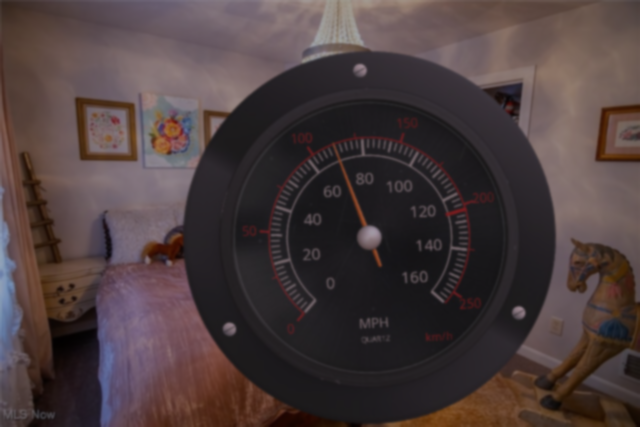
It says 70; mph
